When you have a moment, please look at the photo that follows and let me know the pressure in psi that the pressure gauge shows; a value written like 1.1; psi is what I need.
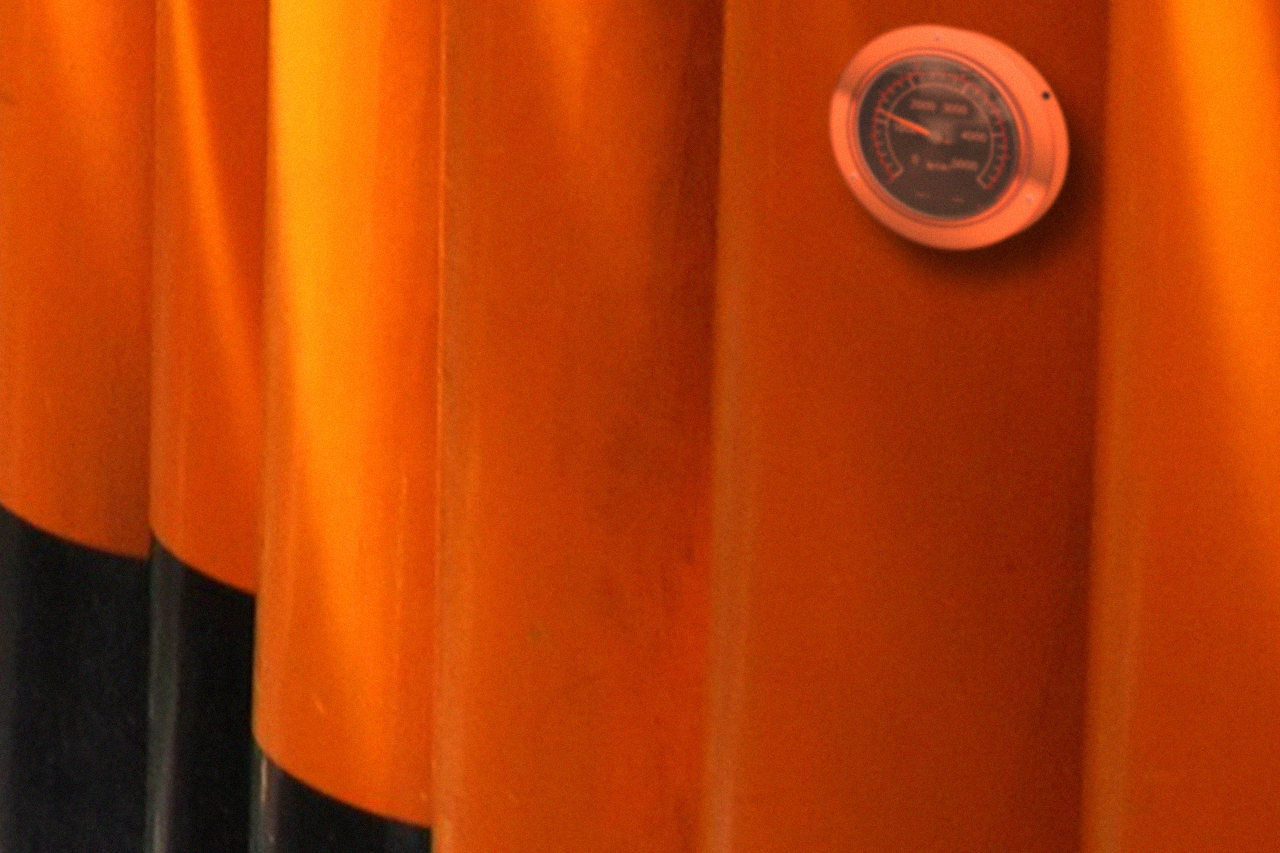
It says 1200; psi
